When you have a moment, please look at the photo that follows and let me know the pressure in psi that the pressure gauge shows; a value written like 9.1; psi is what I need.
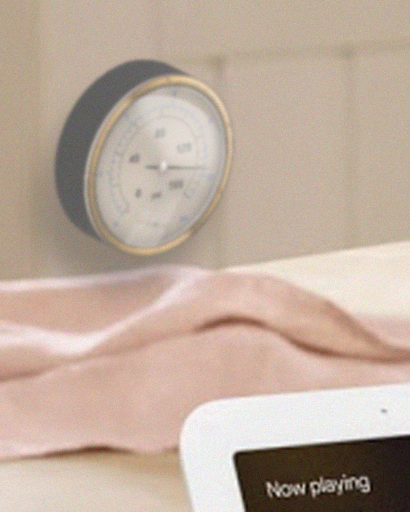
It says 140; psi
